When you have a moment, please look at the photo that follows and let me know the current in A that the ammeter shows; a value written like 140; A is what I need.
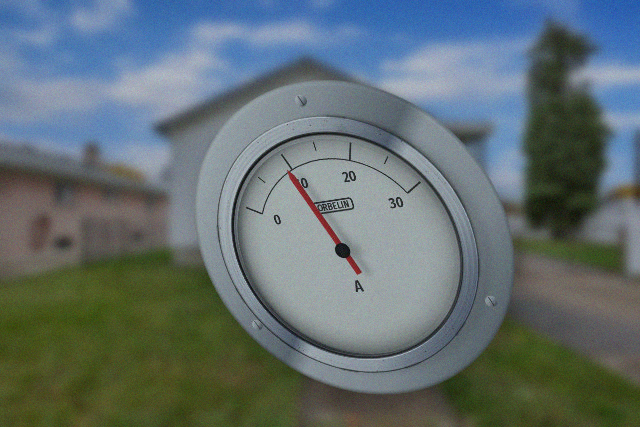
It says 10; A
